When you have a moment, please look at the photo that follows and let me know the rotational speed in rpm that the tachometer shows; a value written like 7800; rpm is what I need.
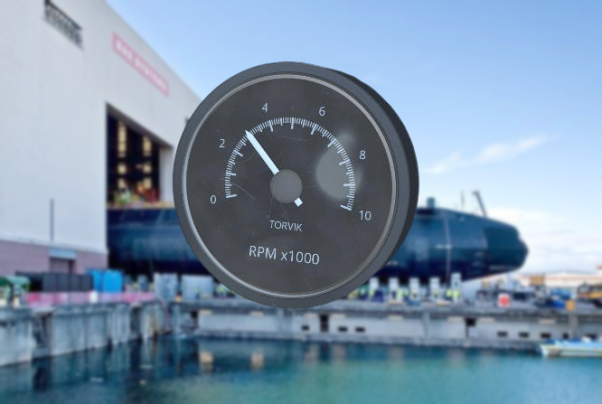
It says 3000; rpm
